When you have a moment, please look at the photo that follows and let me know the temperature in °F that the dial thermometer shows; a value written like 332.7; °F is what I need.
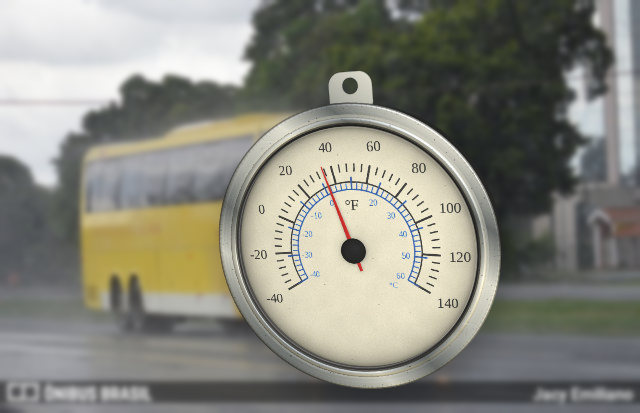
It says 36; °F
